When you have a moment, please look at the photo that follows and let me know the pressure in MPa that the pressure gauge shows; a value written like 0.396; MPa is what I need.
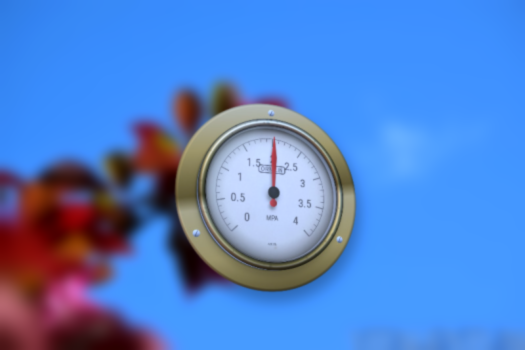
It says 2; MPa
